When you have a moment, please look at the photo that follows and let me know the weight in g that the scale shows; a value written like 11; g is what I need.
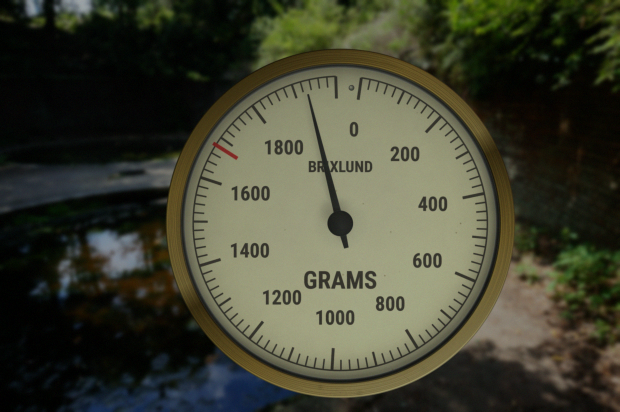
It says 1930; g
